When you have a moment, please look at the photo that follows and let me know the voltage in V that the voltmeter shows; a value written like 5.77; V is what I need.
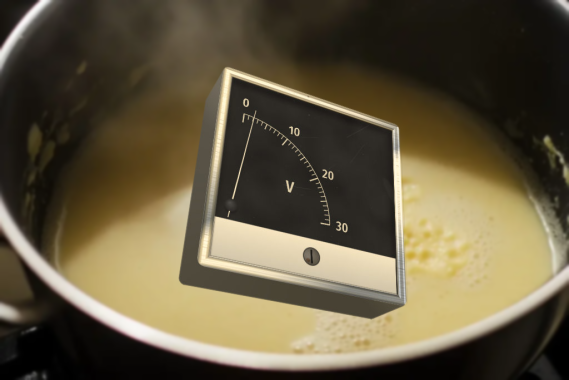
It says 2; V
